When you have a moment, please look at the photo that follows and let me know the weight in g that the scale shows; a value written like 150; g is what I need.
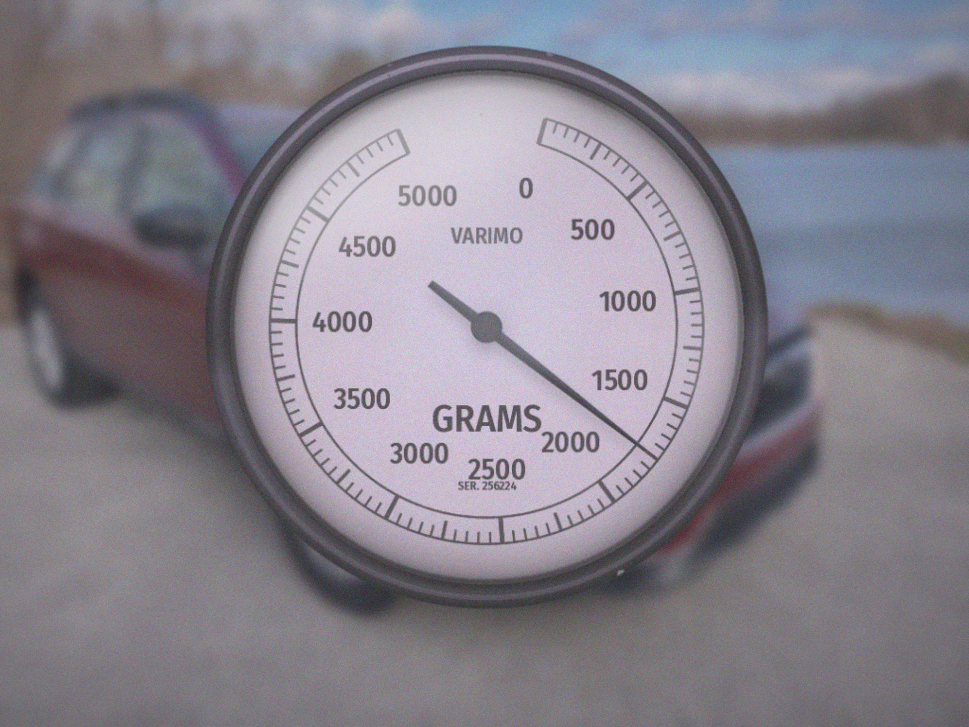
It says 1750; g
